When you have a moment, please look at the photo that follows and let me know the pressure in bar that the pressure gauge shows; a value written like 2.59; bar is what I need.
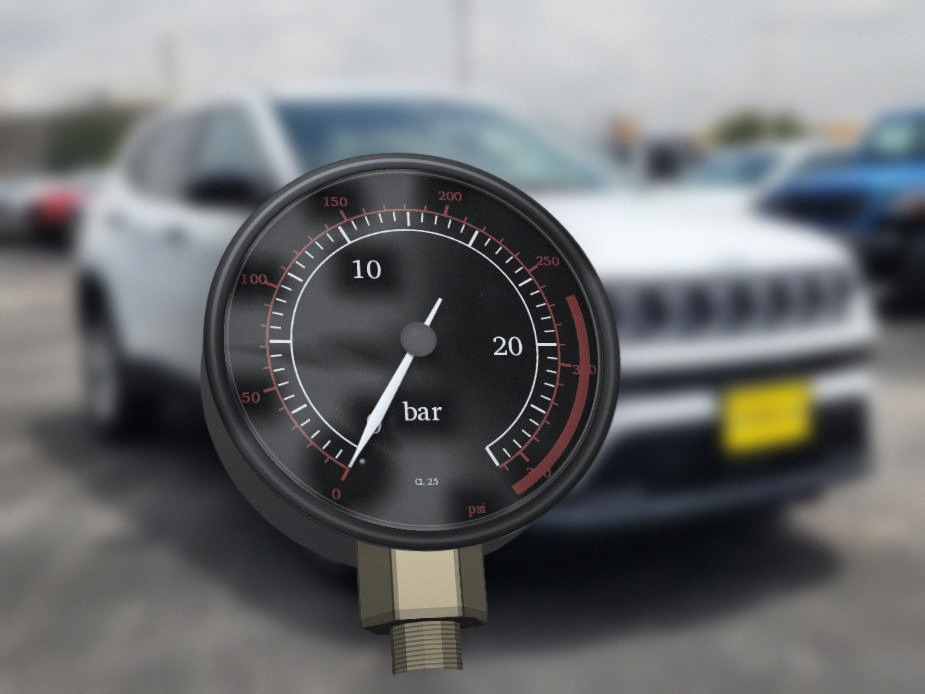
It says 0; bar
